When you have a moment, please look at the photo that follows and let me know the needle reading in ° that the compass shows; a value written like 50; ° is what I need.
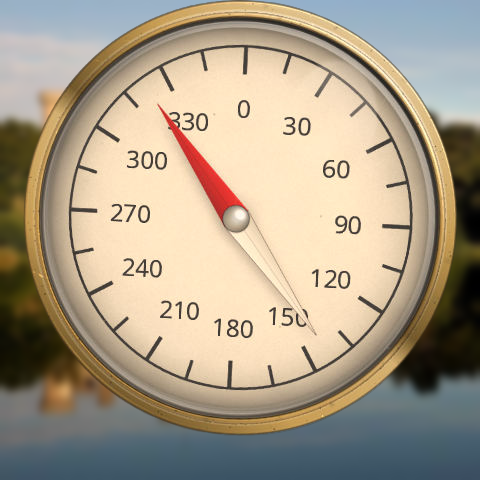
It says 322.5; °
